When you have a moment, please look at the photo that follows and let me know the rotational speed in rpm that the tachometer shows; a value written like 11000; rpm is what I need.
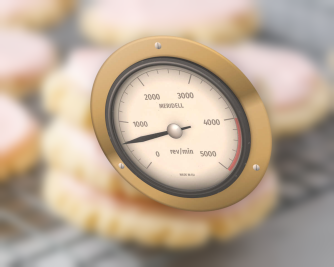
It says 600; rpm
